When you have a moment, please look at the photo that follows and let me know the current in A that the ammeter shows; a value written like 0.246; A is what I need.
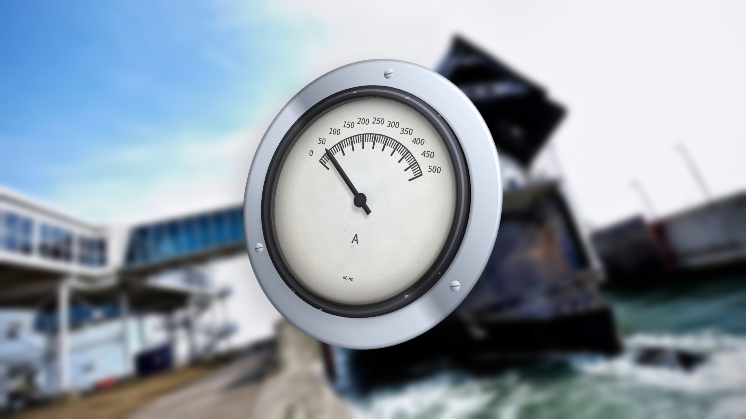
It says 50; A
